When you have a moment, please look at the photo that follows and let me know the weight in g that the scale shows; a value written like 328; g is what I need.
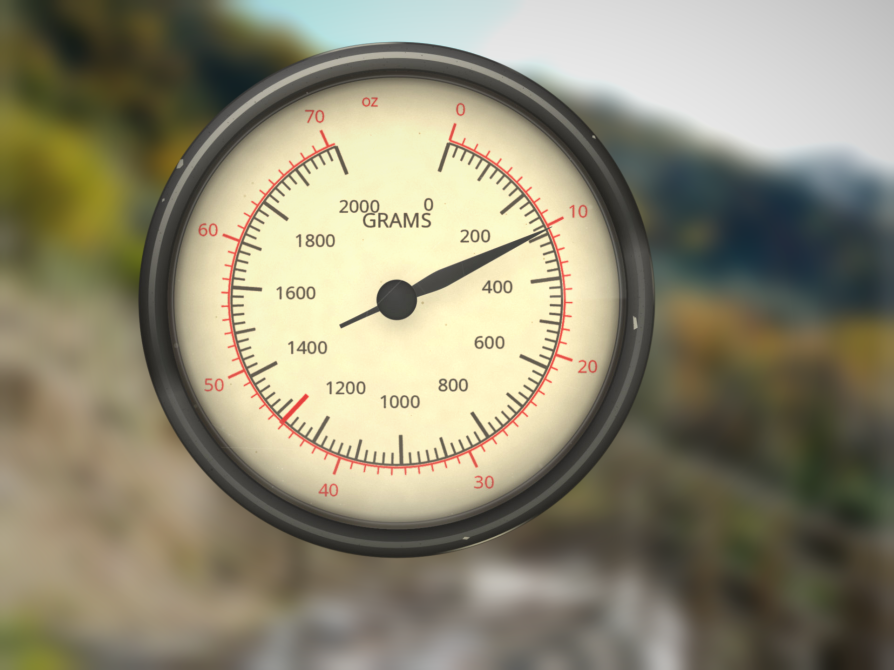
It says 290; g
